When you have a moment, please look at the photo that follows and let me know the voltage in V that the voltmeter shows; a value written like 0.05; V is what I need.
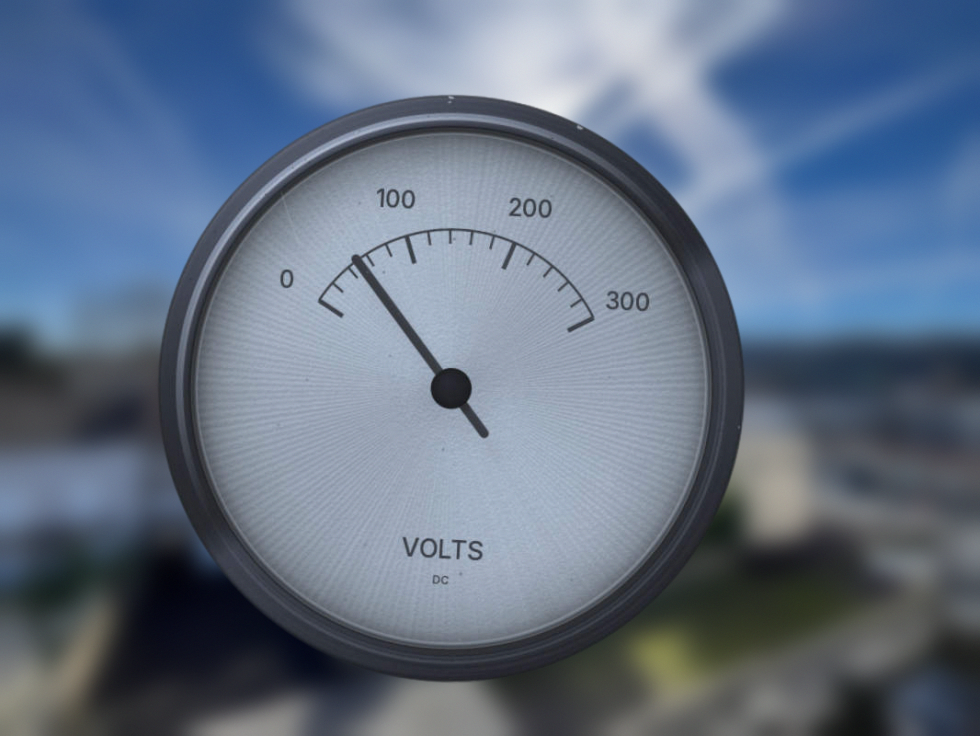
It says 50; V
